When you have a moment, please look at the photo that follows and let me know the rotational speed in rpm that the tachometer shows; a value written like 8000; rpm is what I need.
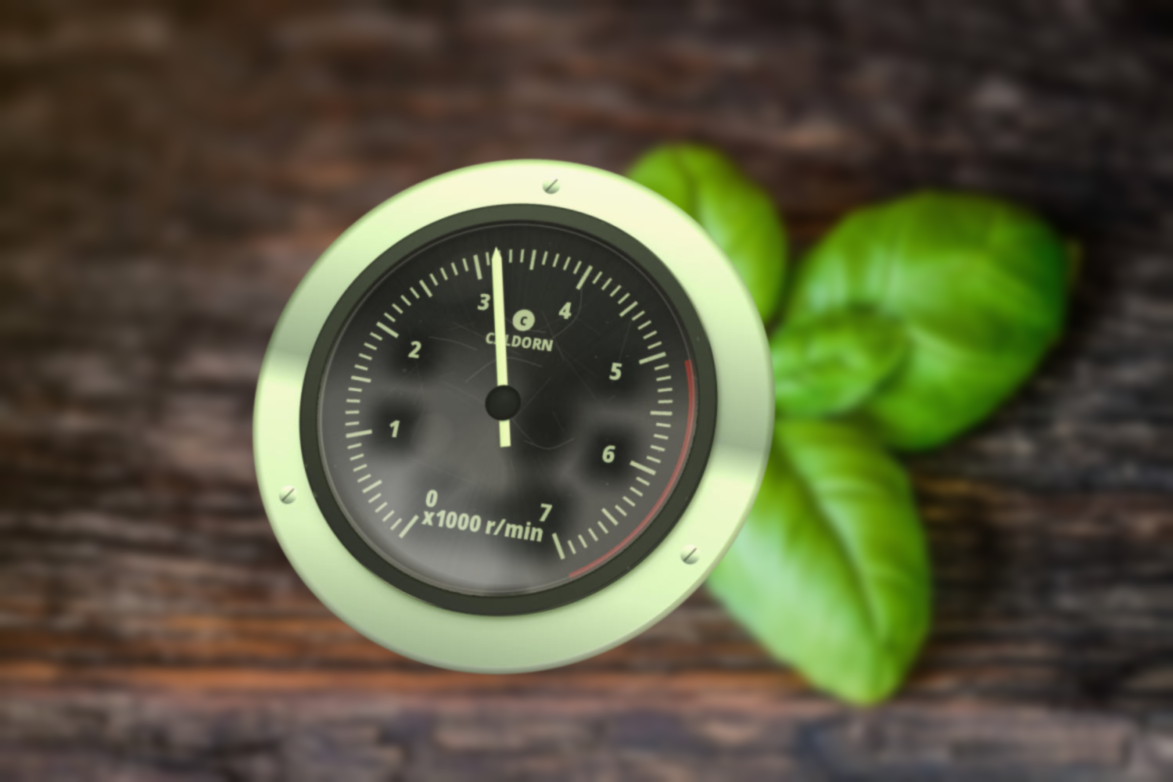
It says 3200; rpm
